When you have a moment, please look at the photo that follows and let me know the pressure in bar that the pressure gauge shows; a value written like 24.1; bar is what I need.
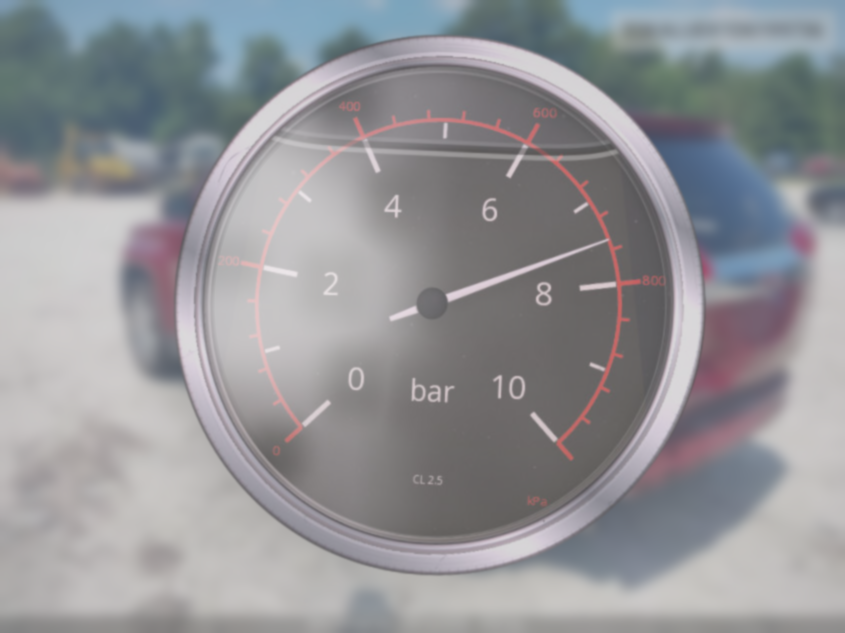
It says 7.5; bar
